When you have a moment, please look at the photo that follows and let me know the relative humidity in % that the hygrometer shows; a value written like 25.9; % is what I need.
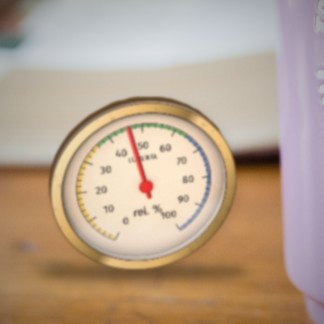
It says 46; %
